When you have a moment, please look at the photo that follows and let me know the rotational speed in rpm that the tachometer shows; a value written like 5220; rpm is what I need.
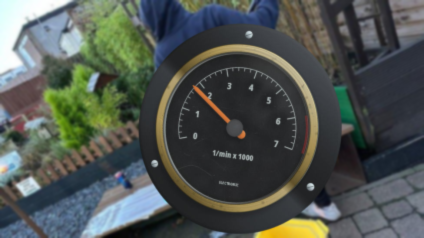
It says 1800; rpm
